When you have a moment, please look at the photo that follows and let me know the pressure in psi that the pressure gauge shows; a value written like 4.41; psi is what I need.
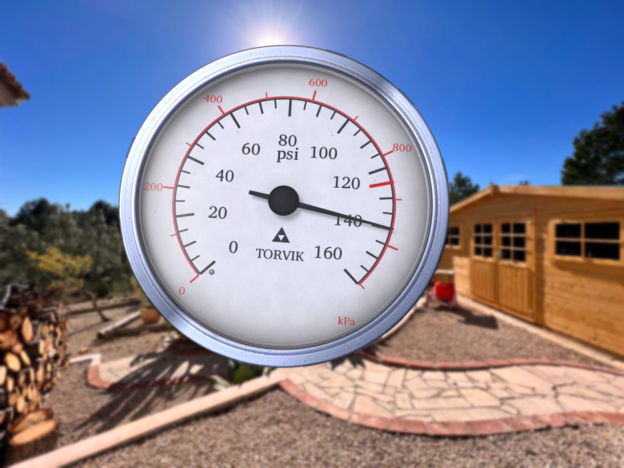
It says 140; psi
